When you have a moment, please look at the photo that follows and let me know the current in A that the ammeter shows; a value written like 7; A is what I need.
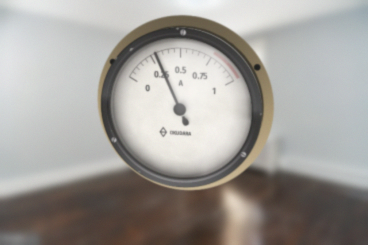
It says 0.3; A
